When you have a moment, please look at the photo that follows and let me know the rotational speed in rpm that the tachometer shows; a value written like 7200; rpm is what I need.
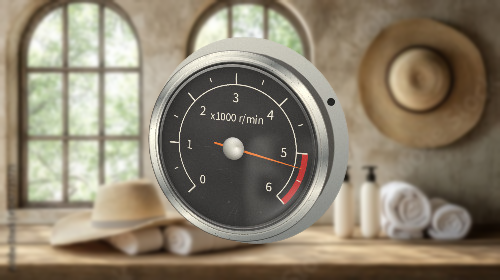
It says 5250; rpm
